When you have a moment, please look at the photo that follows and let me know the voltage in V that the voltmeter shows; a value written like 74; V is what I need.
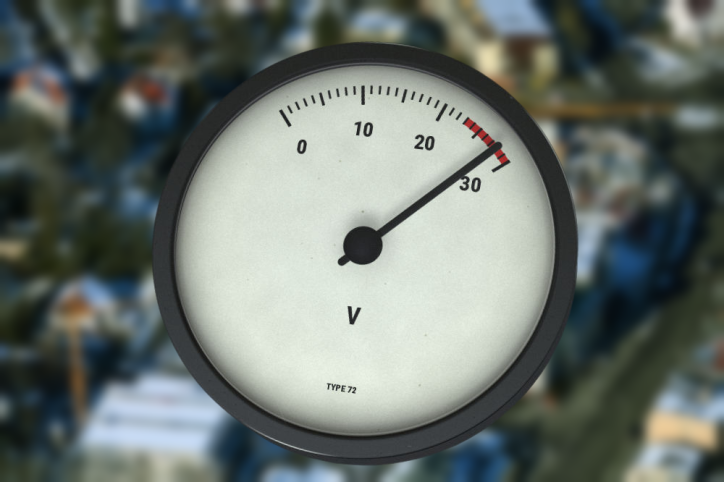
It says 28; V
